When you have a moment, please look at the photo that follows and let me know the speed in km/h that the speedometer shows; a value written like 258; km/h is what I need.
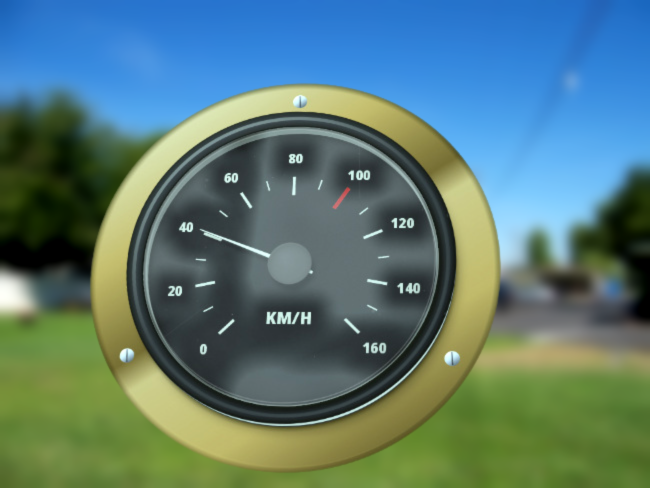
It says 40; km/h
